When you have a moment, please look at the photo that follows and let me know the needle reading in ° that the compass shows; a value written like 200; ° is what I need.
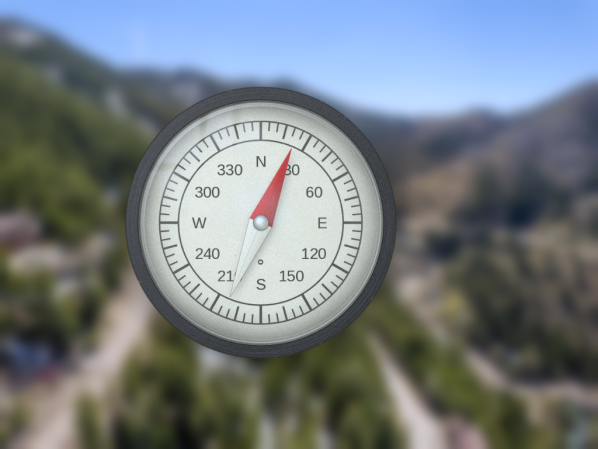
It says 22.5; °
